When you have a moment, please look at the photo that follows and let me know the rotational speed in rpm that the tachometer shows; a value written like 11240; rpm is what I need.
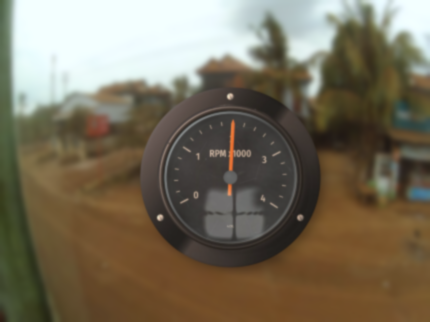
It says 2000; rpm
